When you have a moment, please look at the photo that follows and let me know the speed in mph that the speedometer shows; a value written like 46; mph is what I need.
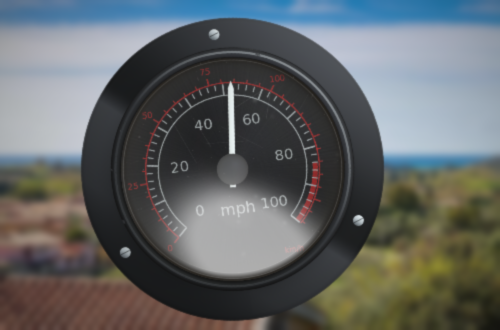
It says 52; mph
